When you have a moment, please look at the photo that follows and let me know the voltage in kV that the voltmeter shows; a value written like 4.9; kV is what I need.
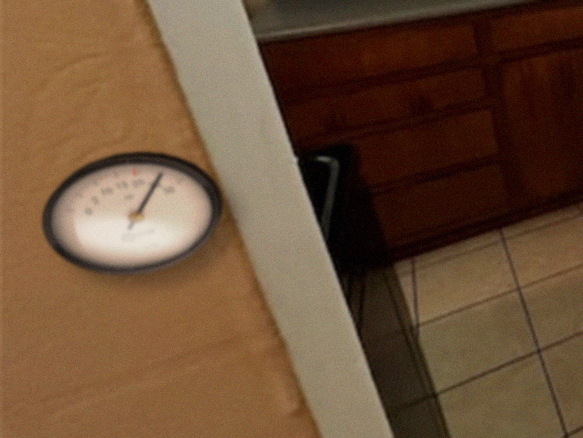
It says 25; kV
